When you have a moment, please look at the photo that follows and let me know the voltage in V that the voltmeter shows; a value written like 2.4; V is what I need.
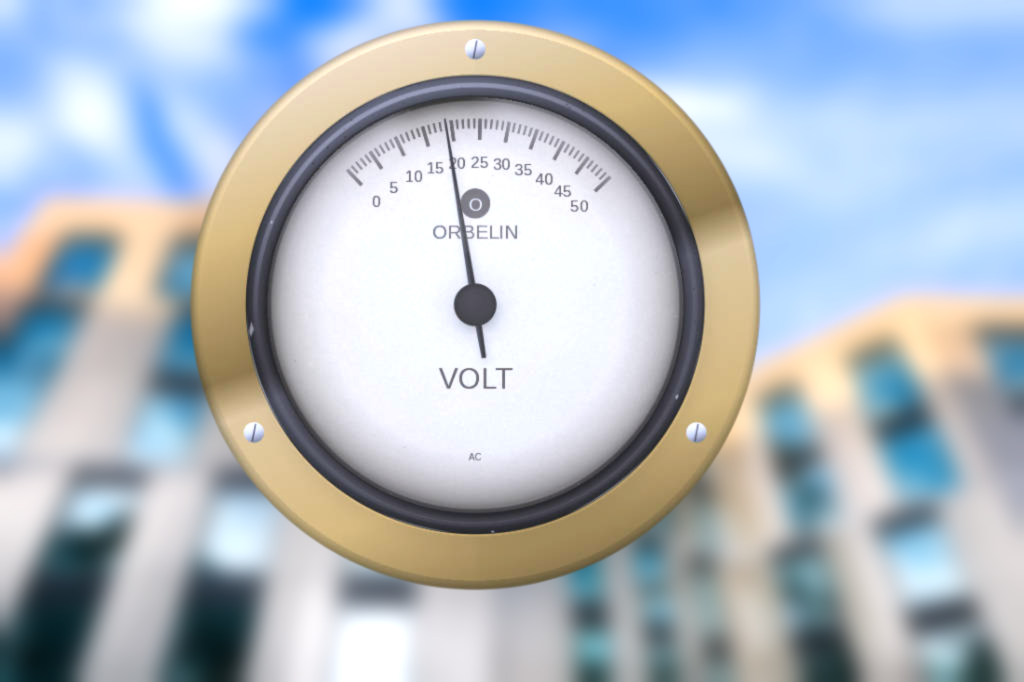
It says 19; V
